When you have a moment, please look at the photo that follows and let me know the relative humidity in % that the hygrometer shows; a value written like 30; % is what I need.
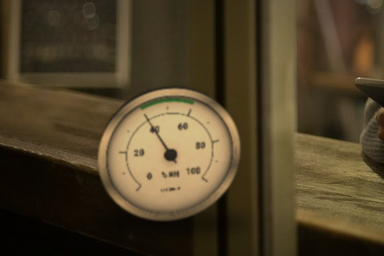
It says 40; %
